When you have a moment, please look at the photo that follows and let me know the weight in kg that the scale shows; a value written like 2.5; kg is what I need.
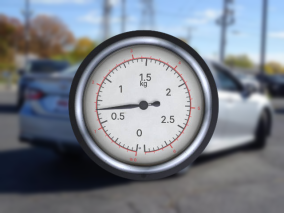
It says 0.65; kg
